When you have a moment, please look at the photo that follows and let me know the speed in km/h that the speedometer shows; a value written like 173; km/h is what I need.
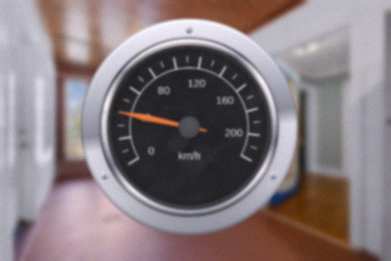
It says 40; km/h
